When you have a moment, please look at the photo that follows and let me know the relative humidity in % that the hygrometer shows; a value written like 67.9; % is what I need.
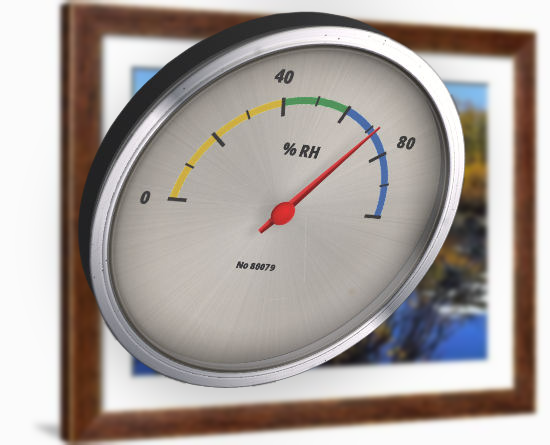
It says 70; %
